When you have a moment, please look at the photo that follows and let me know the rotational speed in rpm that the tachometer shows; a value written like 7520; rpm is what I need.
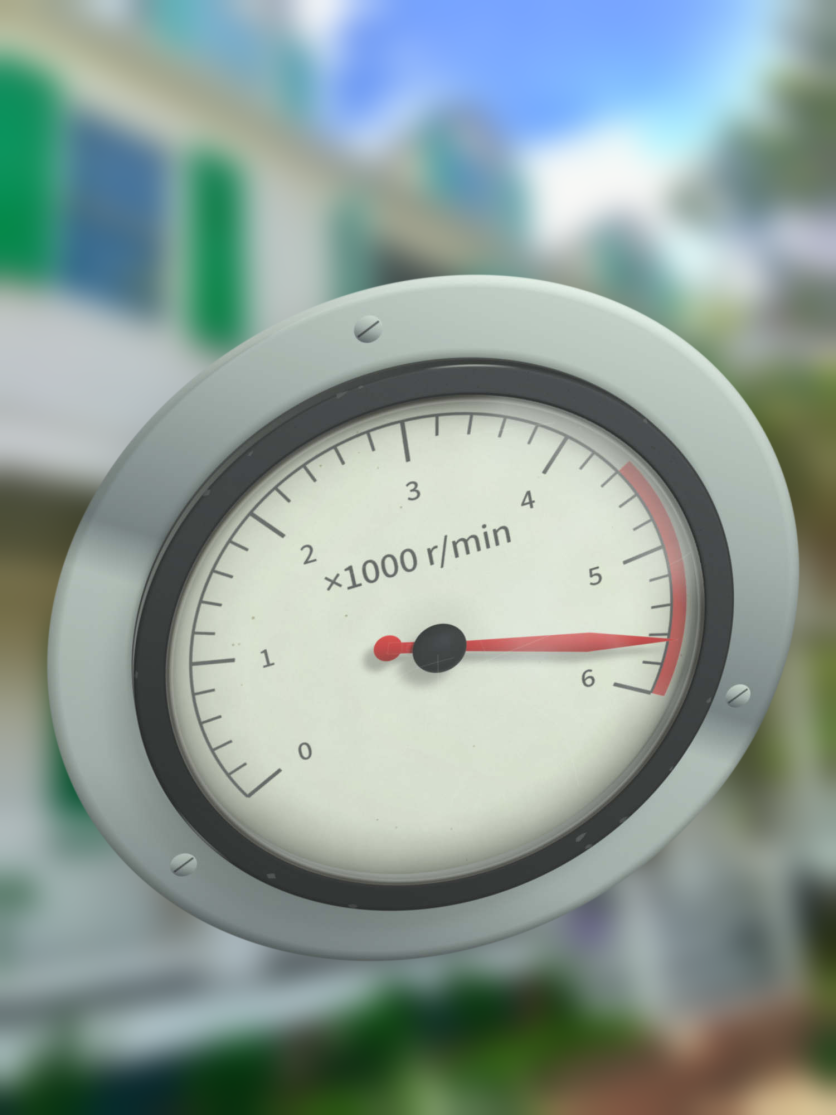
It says 5600; rpm
